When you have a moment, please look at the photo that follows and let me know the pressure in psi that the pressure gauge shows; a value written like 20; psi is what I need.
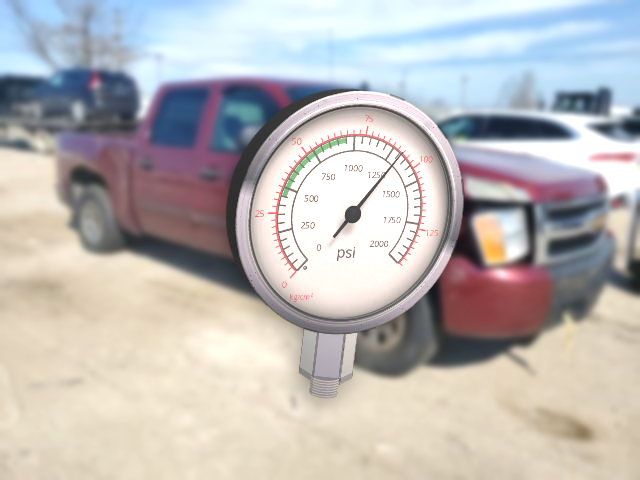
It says 1300; psi
